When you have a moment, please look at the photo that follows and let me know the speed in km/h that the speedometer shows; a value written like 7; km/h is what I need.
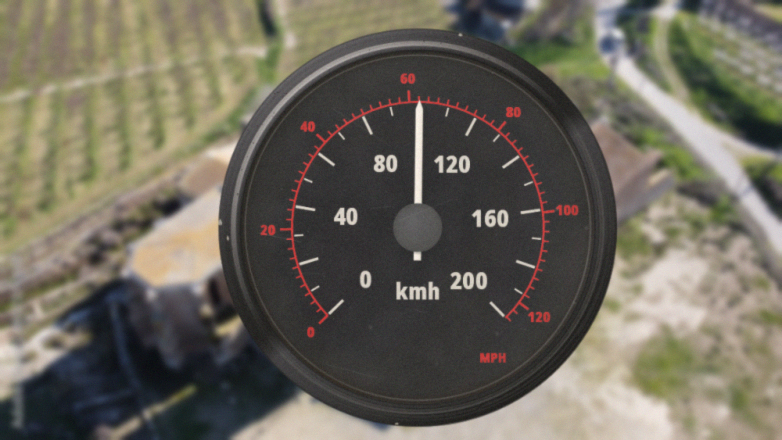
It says 100; km/h
